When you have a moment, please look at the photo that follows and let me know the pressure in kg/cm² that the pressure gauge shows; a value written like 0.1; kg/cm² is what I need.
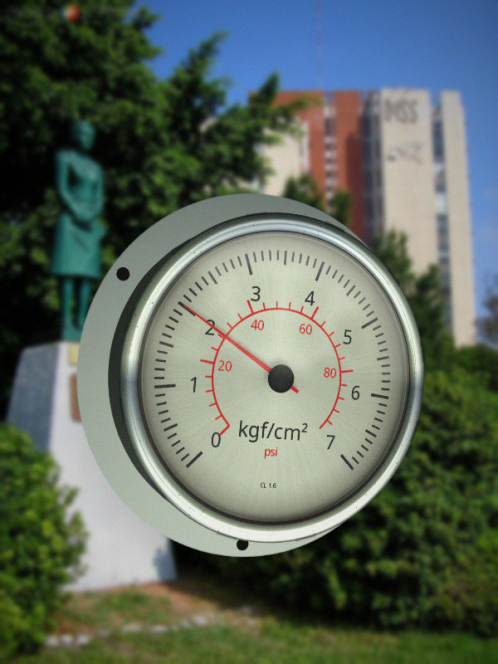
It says 2; kg/cm²
